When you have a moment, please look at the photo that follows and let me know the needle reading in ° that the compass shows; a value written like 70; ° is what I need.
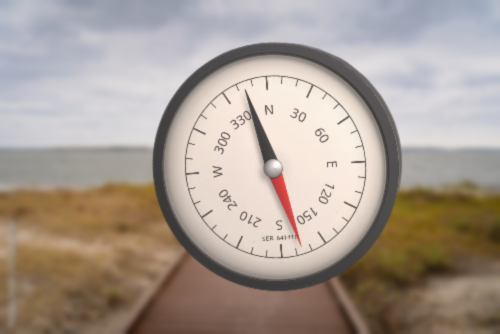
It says 165; °
